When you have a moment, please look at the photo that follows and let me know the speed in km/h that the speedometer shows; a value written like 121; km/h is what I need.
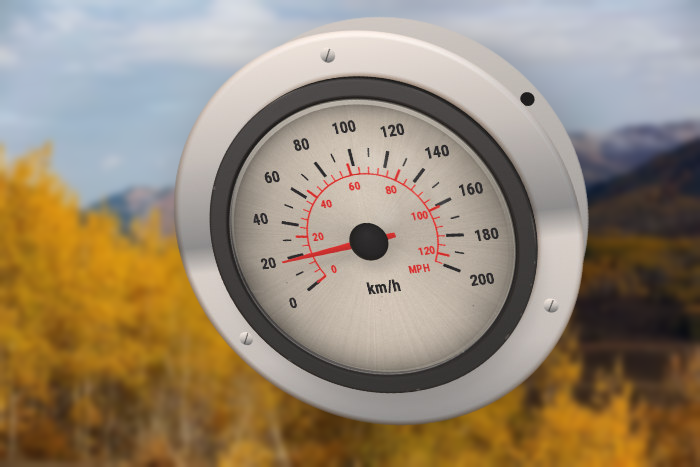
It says 20; km/h
